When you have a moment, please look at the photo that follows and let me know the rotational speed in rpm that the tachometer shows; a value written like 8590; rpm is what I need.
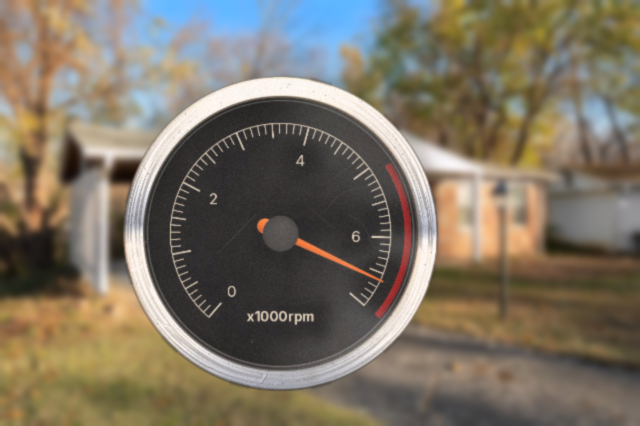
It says 6600; rpm
